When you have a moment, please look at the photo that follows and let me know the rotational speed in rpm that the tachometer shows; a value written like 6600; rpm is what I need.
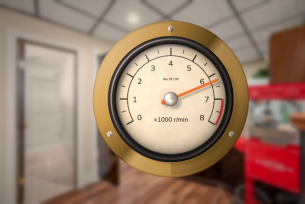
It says 6250; rpm
